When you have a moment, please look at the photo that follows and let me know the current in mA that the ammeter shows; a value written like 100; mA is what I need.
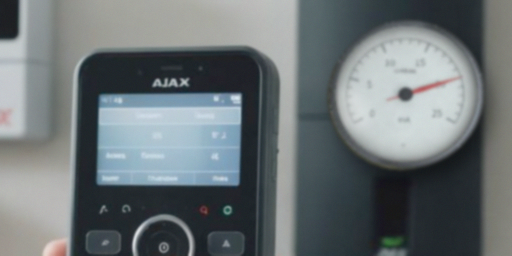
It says 20; mA
